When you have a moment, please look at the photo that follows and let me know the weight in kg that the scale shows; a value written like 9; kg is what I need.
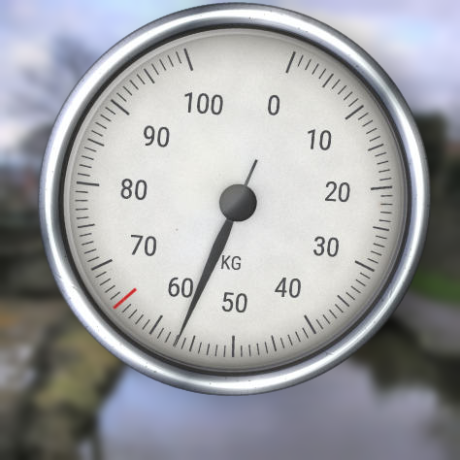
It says 57; kg
